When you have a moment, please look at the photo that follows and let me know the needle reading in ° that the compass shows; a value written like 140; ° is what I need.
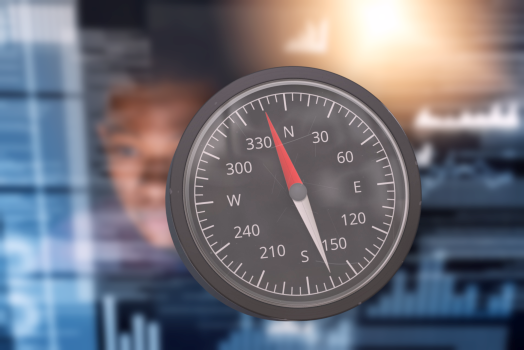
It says 345; °
